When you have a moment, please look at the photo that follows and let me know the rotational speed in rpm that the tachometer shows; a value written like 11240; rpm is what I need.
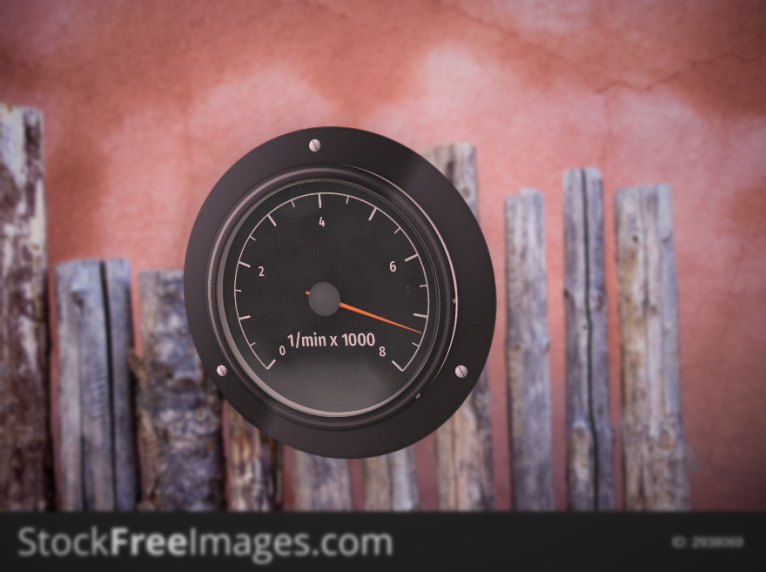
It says 7250; rpm
